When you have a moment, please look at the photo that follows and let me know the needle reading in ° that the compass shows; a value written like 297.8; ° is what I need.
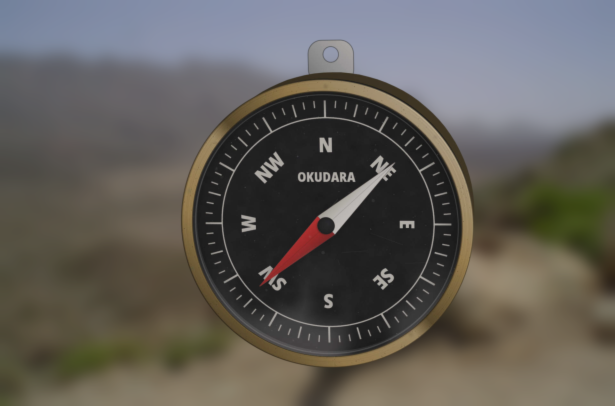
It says 227.5; °
